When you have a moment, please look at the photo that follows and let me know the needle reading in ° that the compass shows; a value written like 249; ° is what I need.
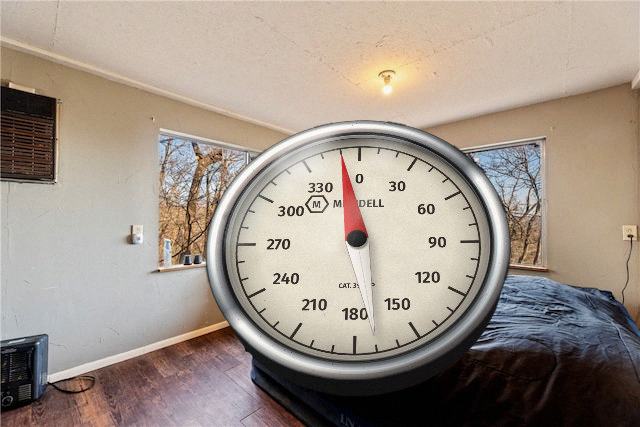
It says 350; °
